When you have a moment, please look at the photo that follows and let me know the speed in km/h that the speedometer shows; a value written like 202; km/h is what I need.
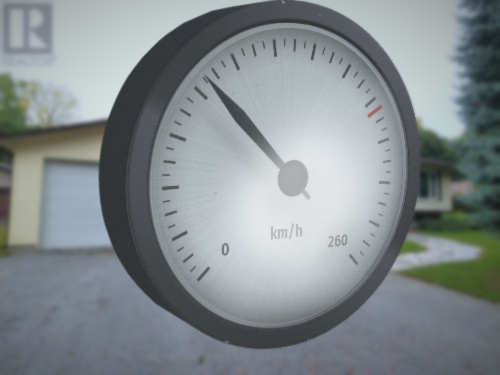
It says 85; km/h
